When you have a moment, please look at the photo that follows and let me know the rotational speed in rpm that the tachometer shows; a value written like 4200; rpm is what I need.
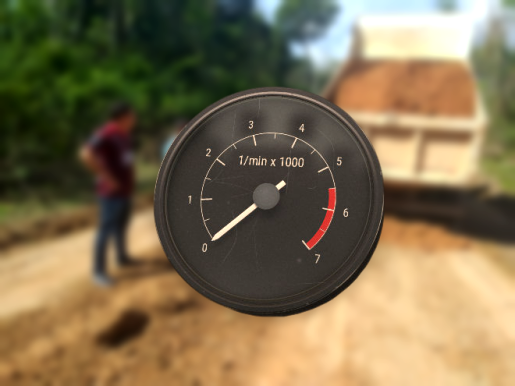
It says 0; rpm
